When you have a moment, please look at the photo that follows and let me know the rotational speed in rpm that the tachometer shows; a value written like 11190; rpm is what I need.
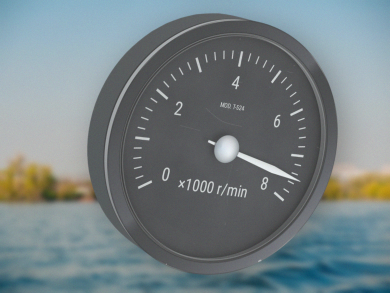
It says 7500; rpm
